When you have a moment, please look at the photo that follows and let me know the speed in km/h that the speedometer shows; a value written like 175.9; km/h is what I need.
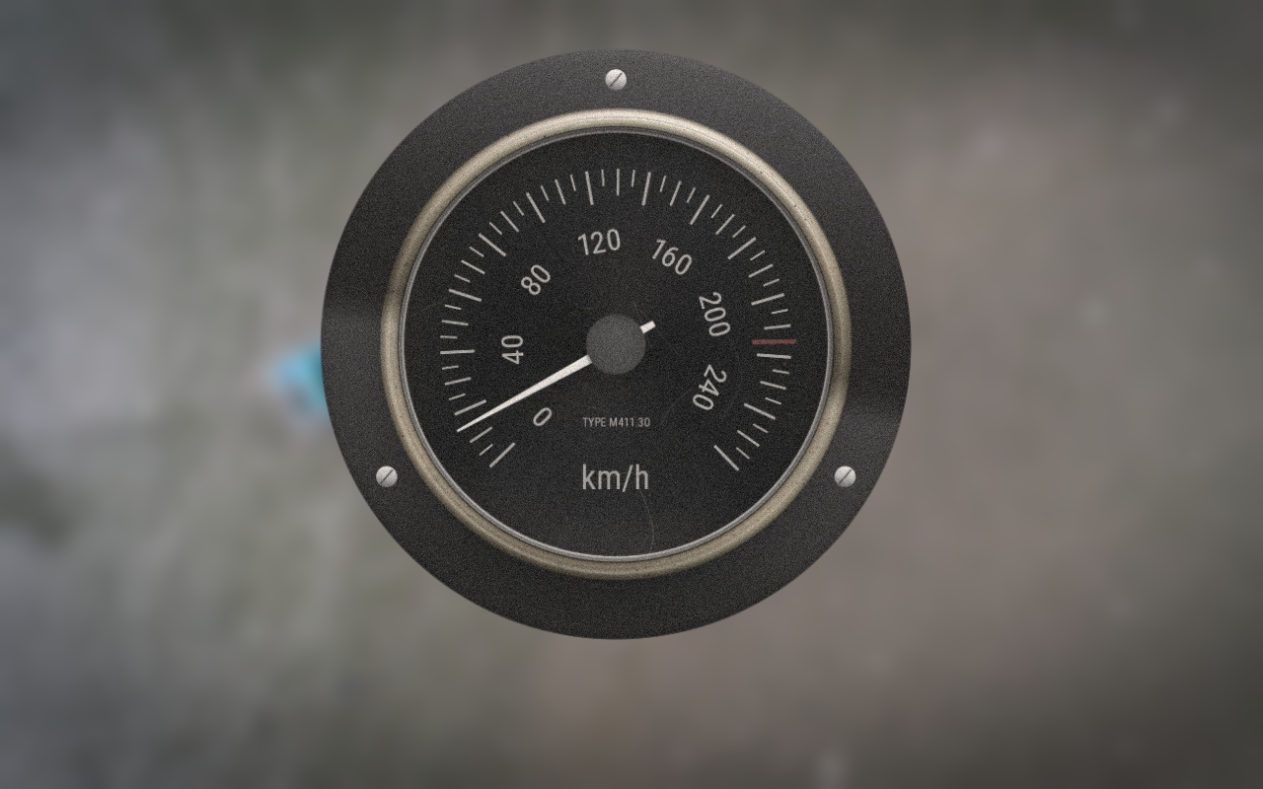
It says 15; km/h
